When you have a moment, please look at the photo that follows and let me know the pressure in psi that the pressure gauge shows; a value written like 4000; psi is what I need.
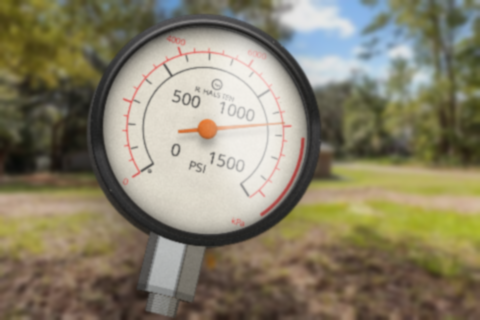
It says 1150; psi
